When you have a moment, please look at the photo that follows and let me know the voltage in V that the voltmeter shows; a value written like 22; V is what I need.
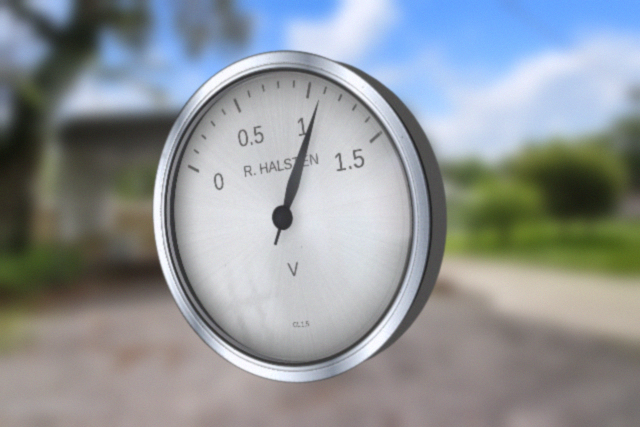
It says 1.1; V
